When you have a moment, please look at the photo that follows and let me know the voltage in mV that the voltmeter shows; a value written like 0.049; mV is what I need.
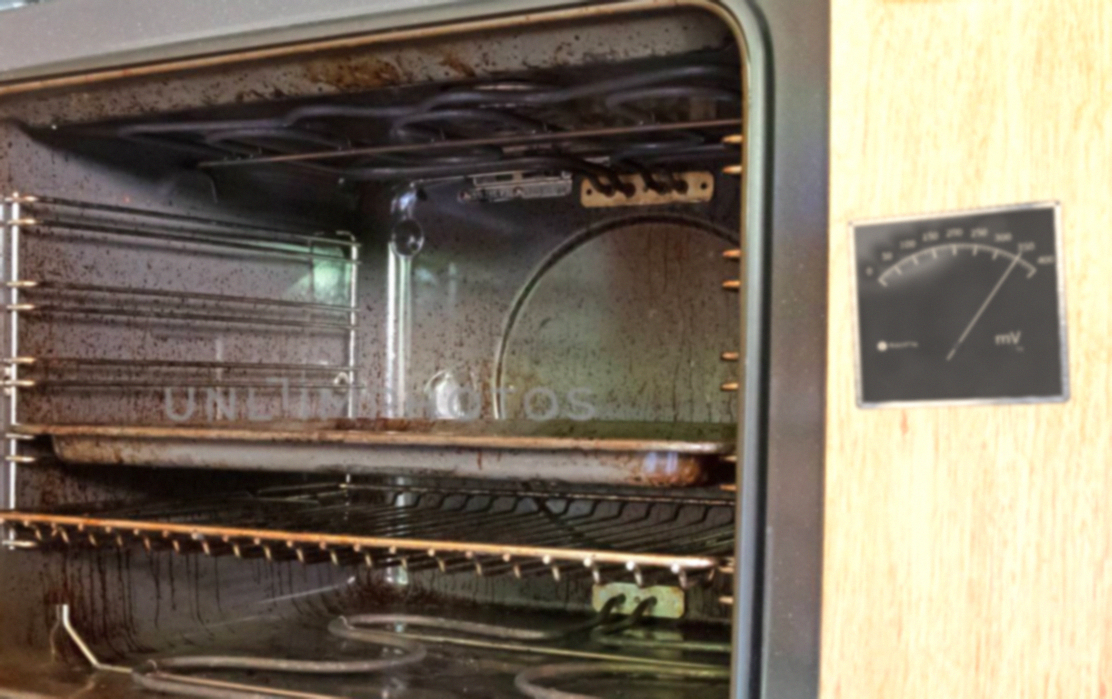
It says 350; mV
